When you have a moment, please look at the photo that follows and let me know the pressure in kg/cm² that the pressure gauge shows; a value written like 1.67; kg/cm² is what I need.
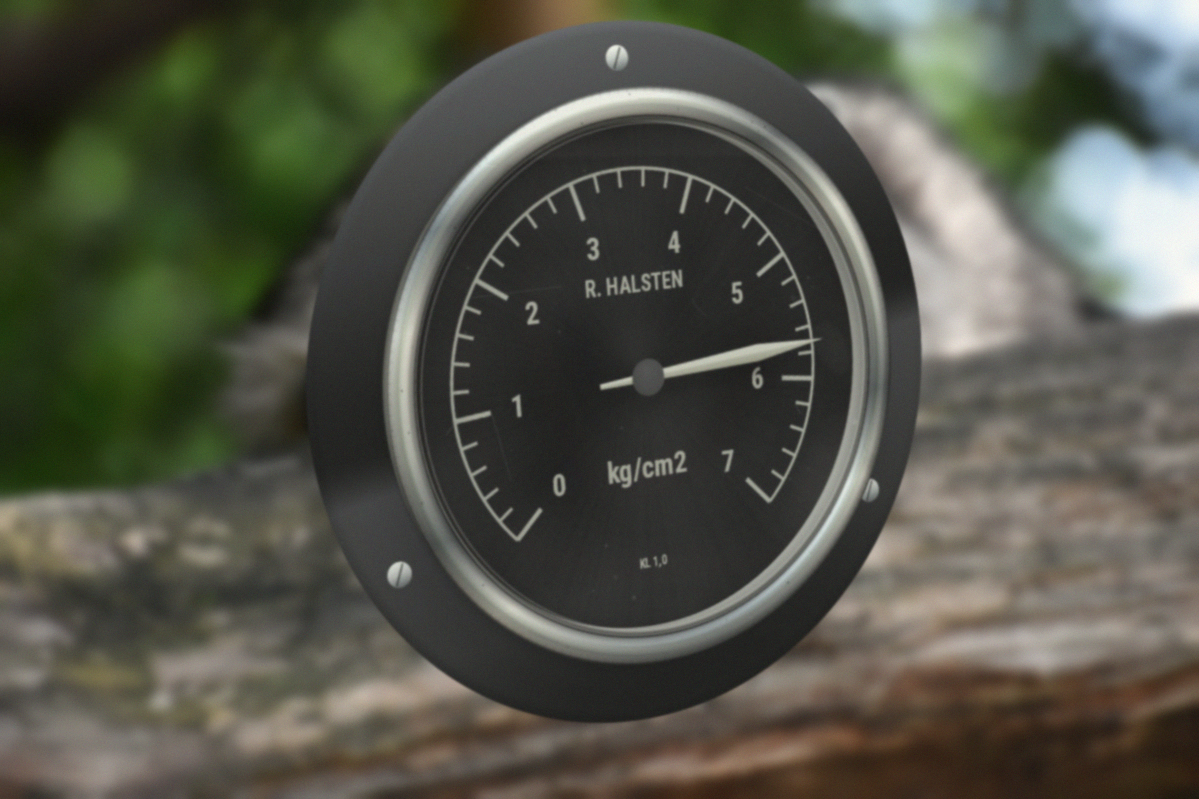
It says 5.7; kg/cm²
